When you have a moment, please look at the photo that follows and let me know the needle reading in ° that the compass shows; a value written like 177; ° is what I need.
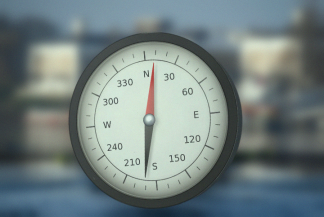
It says 10; °
